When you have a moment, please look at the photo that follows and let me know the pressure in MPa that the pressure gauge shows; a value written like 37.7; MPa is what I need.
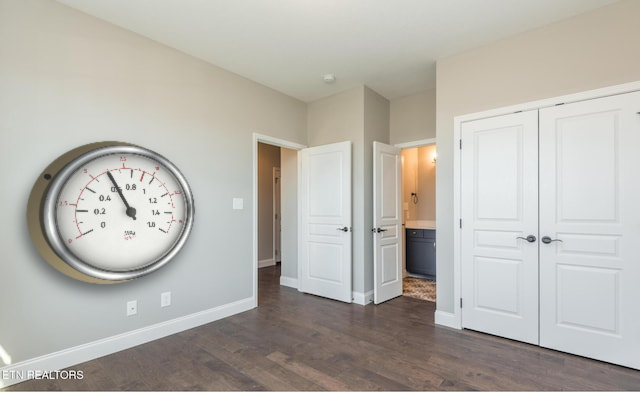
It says 0.6; MPa
